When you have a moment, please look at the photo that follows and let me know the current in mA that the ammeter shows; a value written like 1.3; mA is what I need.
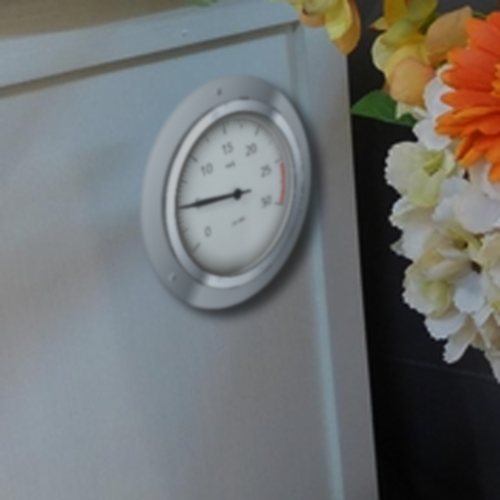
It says 5; mA
